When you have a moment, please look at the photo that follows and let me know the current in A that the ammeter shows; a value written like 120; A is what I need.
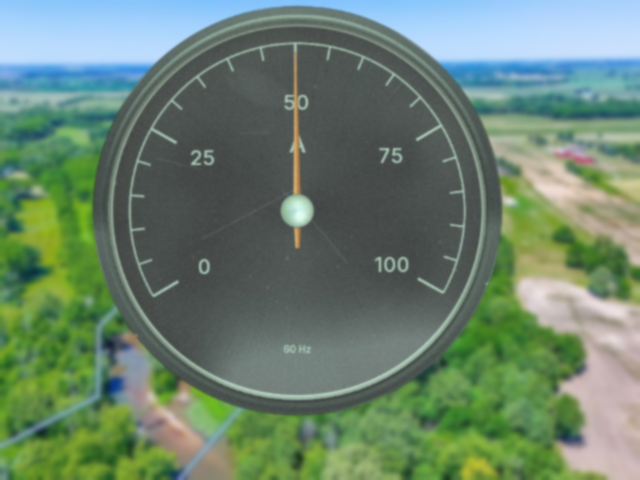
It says 50; A
